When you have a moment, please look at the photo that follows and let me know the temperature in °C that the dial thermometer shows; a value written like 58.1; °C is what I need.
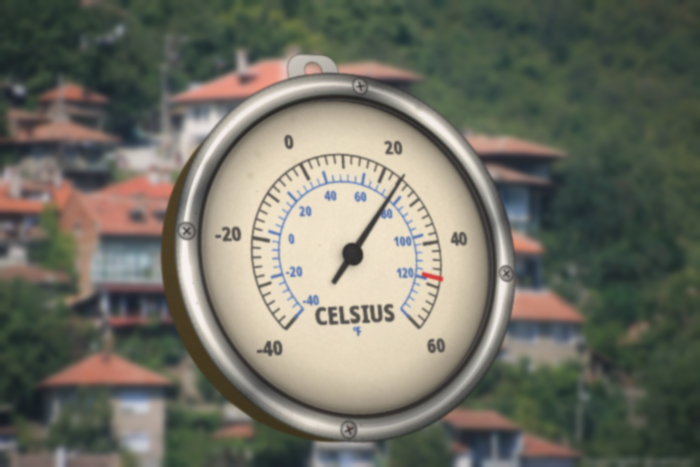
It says 24; °C
